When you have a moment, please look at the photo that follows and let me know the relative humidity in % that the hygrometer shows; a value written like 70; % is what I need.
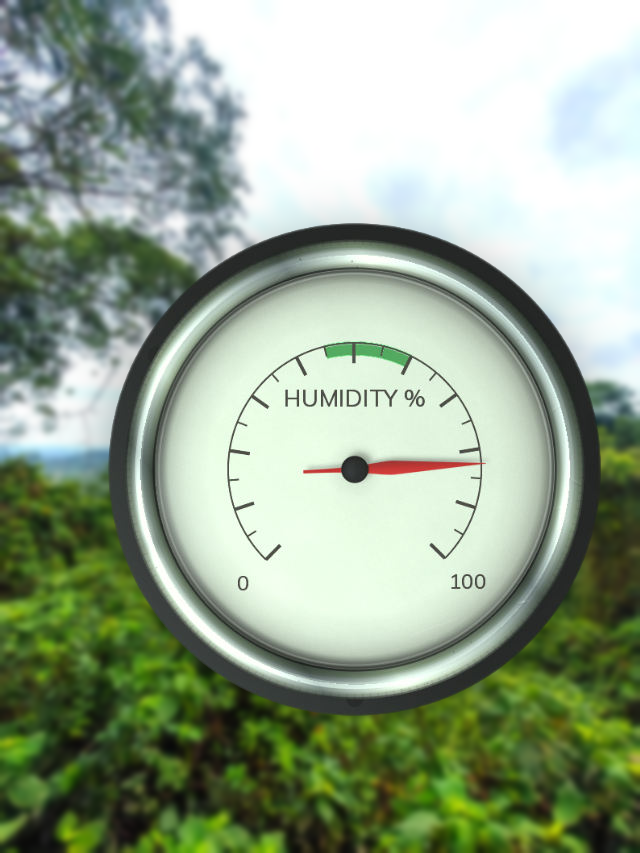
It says 82.5; %
